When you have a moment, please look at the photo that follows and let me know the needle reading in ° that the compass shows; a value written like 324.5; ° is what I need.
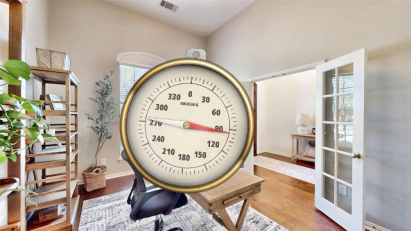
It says 95; °
